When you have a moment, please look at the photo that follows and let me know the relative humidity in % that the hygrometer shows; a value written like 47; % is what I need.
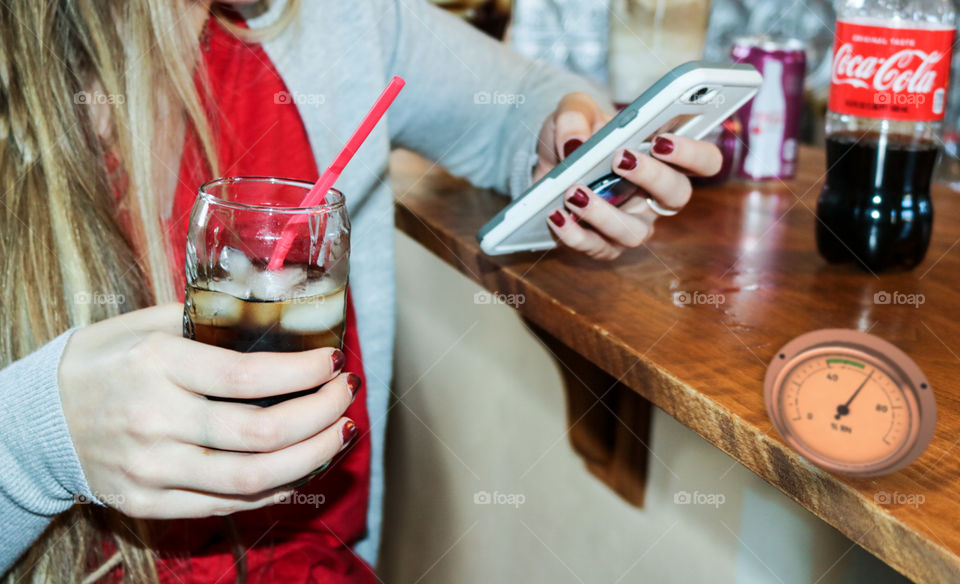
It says 60; %
